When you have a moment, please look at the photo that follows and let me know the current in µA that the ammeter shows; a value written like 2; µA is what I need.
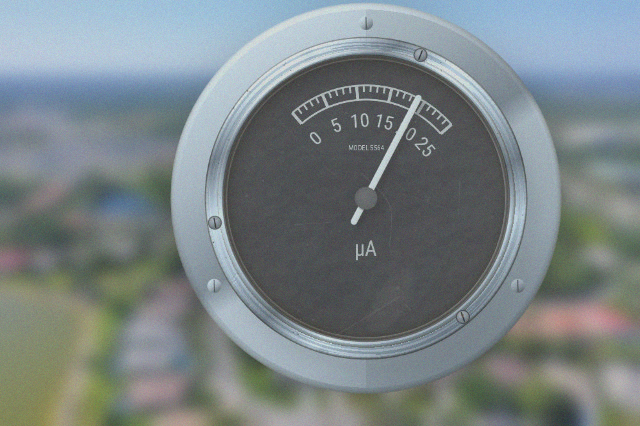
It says 19; µA
